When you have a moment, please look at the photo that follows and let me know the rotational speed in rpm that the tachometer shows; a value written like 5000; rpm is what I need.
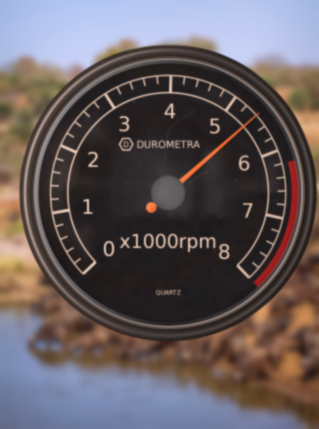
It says 5400; rpm
